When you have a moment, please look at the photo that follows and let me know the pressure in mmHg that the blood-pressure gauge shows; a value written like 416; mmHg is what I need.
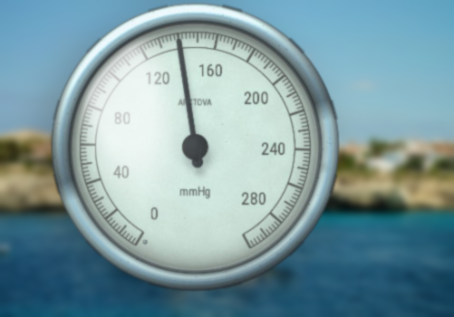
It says 140; mmHg
